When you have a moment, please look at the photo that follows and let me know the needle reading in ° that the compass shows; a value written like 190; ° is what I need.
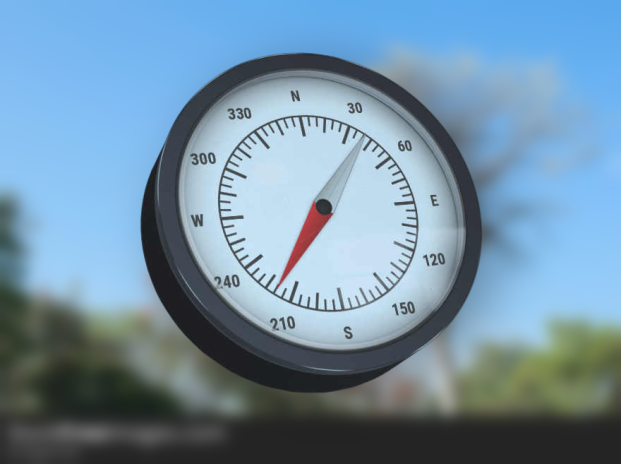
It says 220; °
